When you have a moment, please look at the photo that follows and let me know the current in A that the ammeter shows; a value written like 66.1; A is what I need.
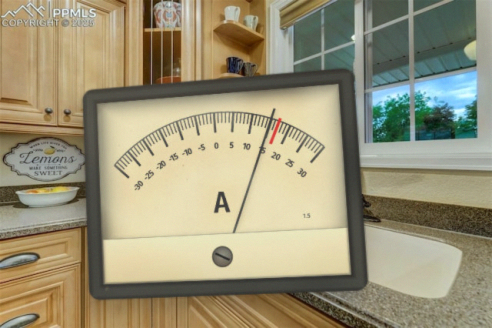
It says 15; A
